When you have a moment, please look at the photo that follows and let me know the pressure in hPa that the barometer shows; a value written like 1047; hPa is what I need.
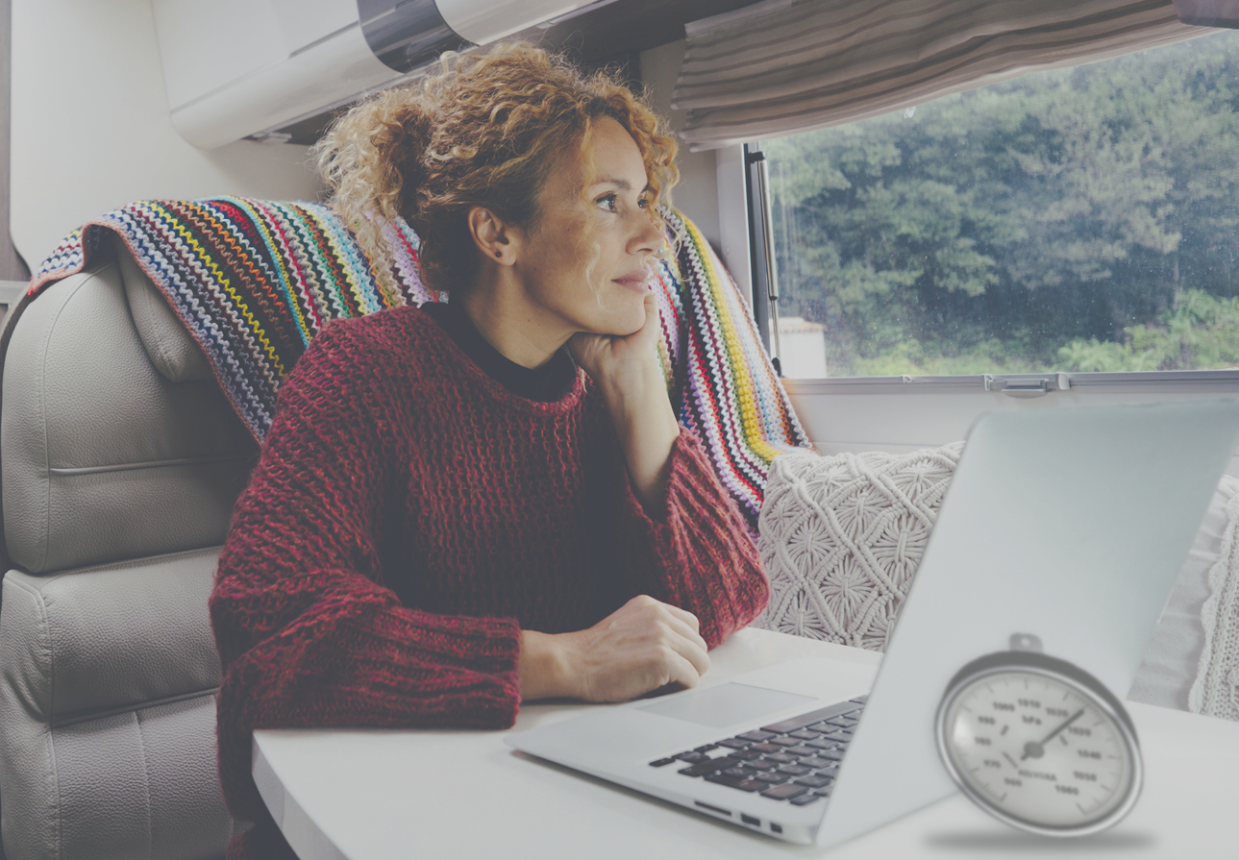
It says 1025; hPa
